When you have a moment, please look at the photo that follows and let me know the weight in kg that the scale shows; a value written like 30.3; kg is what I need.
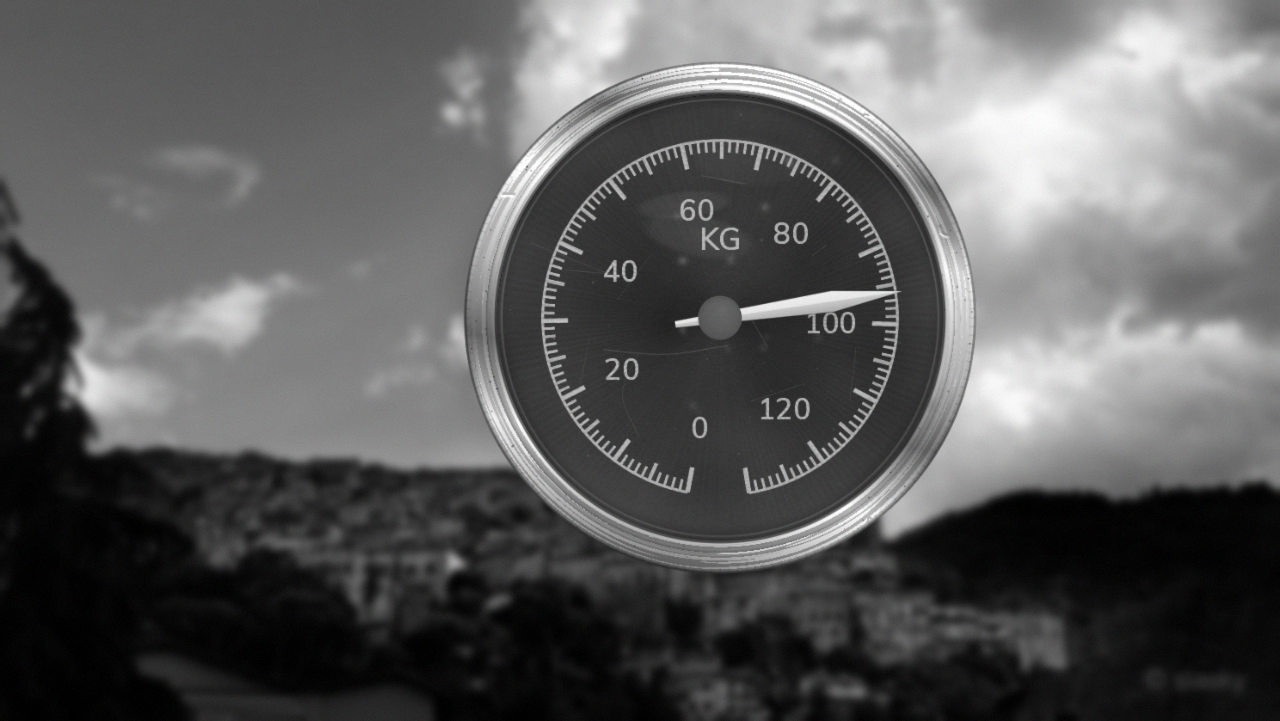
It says 96; kg
